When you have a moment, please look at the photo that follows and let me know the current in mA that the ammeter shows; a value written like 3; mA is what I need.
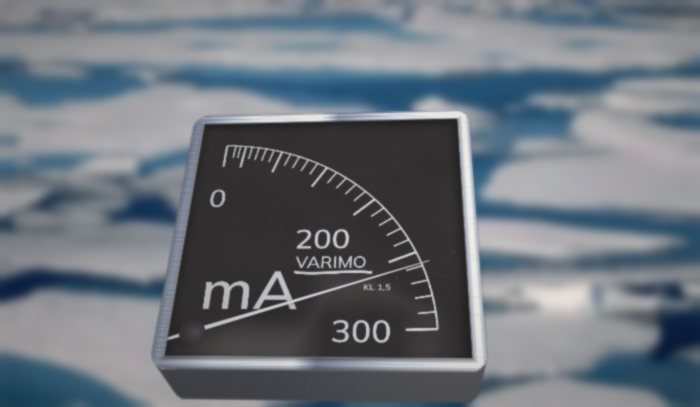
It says 260; mA
